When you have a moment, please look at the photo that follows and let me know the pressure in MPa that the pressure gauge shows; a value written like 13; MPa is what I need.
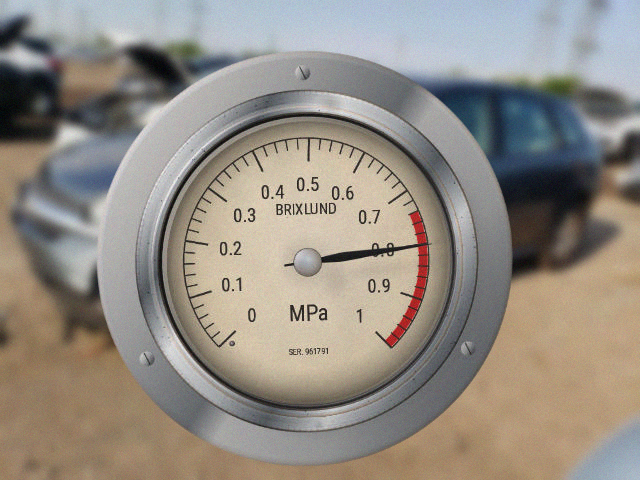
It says 0.8; MPa
